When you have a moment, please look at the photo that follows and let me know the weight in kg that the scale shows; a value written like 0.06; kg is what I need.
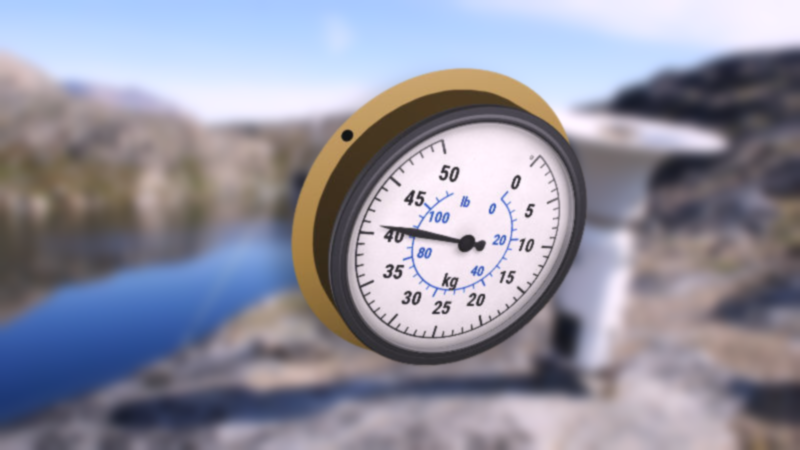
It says 41; kg
